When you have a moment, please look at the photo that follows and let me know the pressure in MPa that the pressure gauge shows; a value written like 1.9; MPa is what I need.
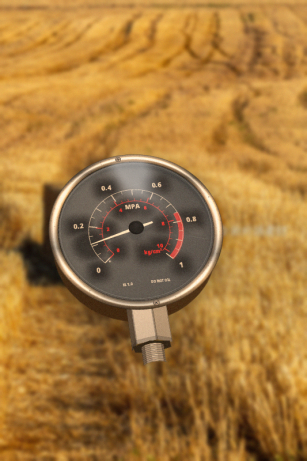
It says 0.1; MPa
